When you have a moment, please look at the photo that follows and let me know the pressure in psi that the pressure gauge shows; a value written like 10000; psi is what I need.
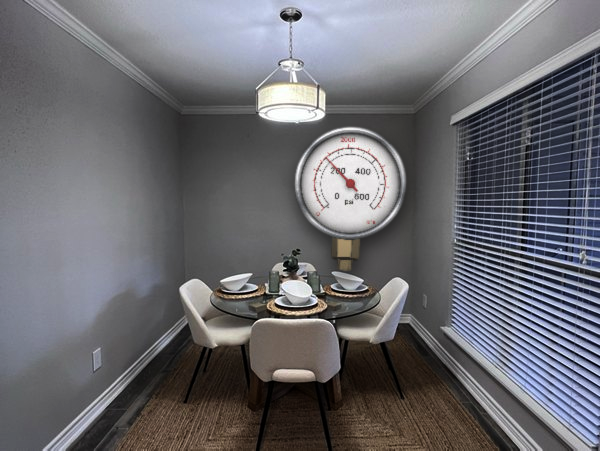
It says 200; psi
